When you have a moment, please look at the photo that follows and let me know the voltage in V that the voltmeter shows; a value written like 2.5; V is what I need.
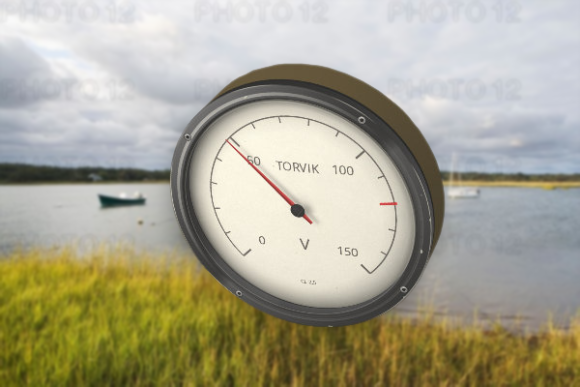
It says 50; V
